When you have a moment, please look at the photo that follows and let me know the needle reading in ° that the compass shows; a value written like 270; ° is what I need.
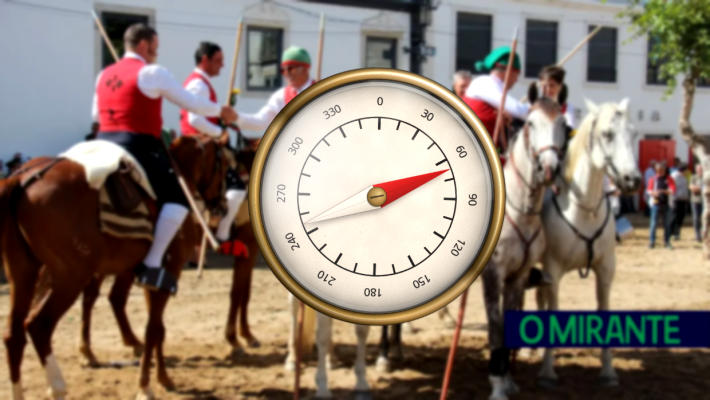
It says 67.5; °
